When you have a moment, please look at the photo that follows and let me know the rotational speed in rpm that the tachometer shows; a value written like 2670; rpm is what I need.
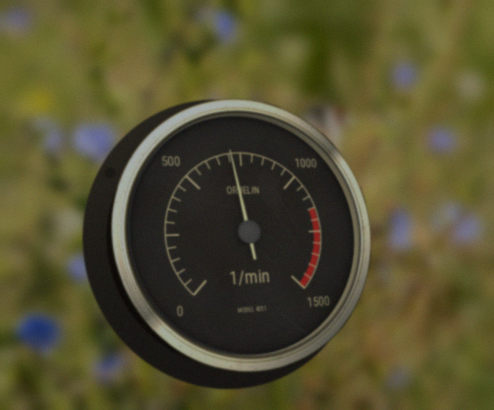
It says 700; rpm
